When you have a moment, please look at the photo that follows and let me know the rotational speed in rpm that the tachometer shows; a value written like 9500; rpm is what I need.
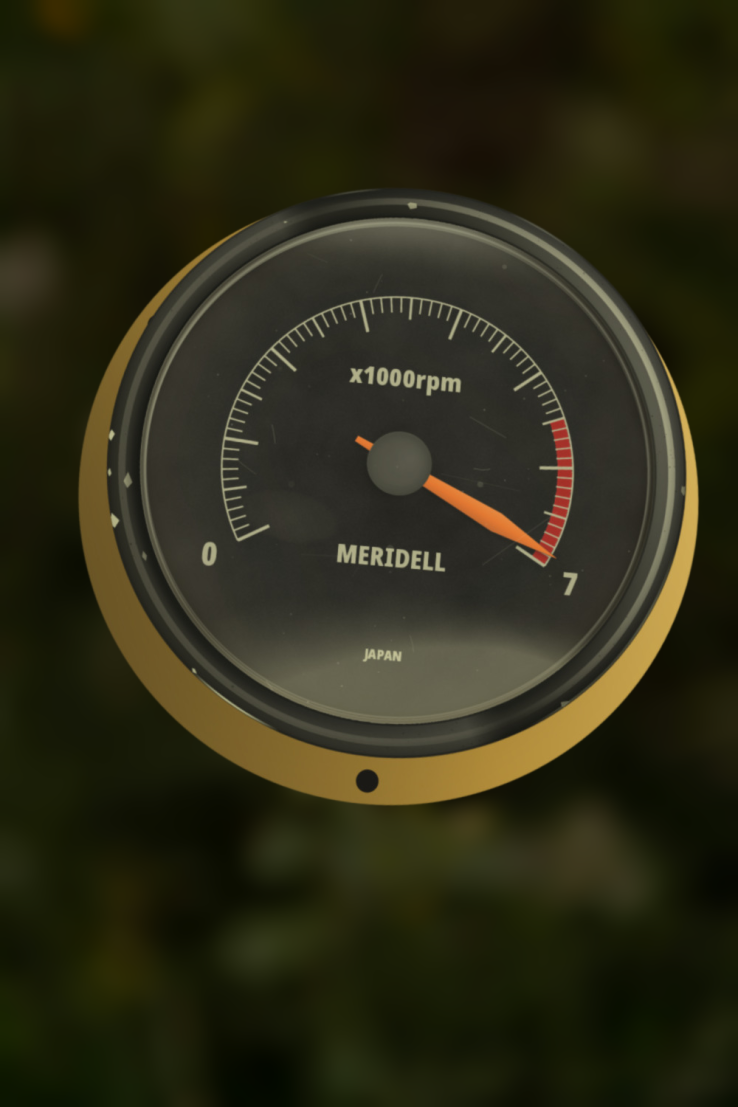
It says 6900; rpm
